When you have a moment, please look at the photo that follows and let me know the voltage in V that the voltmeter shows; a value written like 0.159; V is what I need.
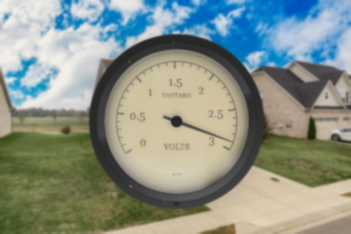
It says 2.9; V
